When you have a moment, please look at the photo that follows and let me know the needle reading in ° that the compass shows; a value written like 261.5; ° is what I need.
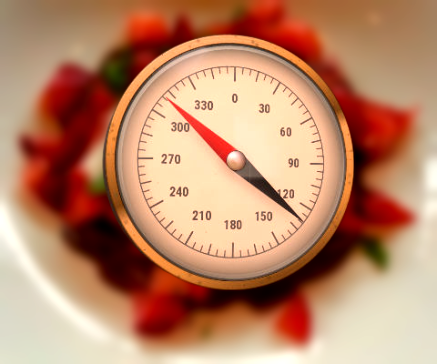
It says 310; °
